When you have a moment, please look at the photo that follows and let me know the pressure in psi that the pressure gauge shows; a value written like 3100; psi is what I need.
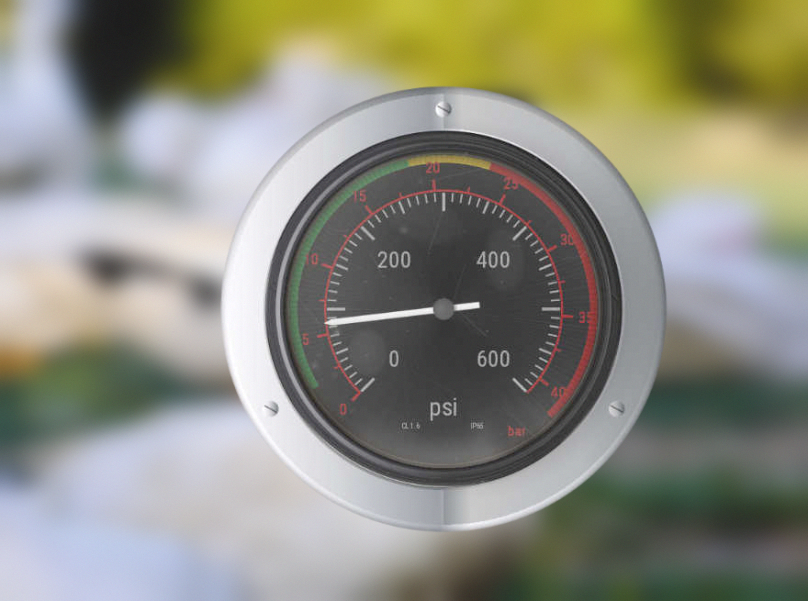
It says 85; psi
